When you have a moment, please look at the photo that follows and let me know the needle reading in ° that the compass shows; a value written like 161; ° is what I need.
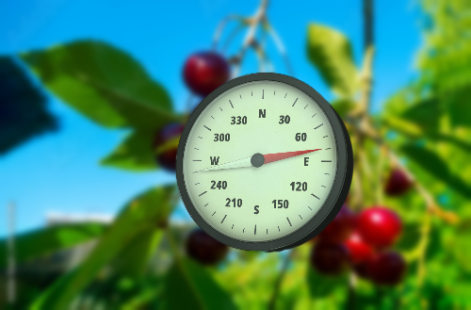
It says 80; °
